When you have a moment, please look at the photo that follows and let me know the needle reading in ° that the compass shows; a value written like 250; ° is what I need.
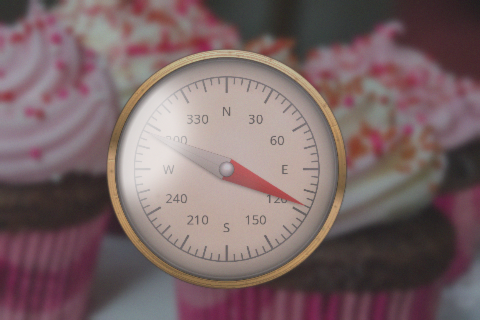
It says 115; °
